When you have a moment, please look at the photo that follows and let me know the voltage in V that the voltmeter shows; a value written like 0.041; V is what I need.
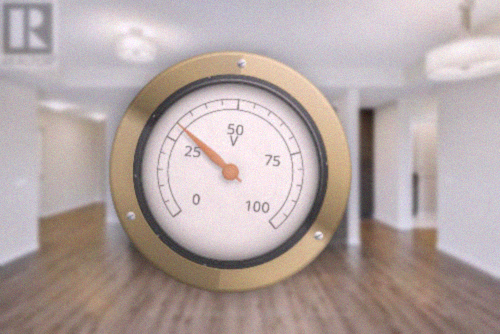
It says 30; V
